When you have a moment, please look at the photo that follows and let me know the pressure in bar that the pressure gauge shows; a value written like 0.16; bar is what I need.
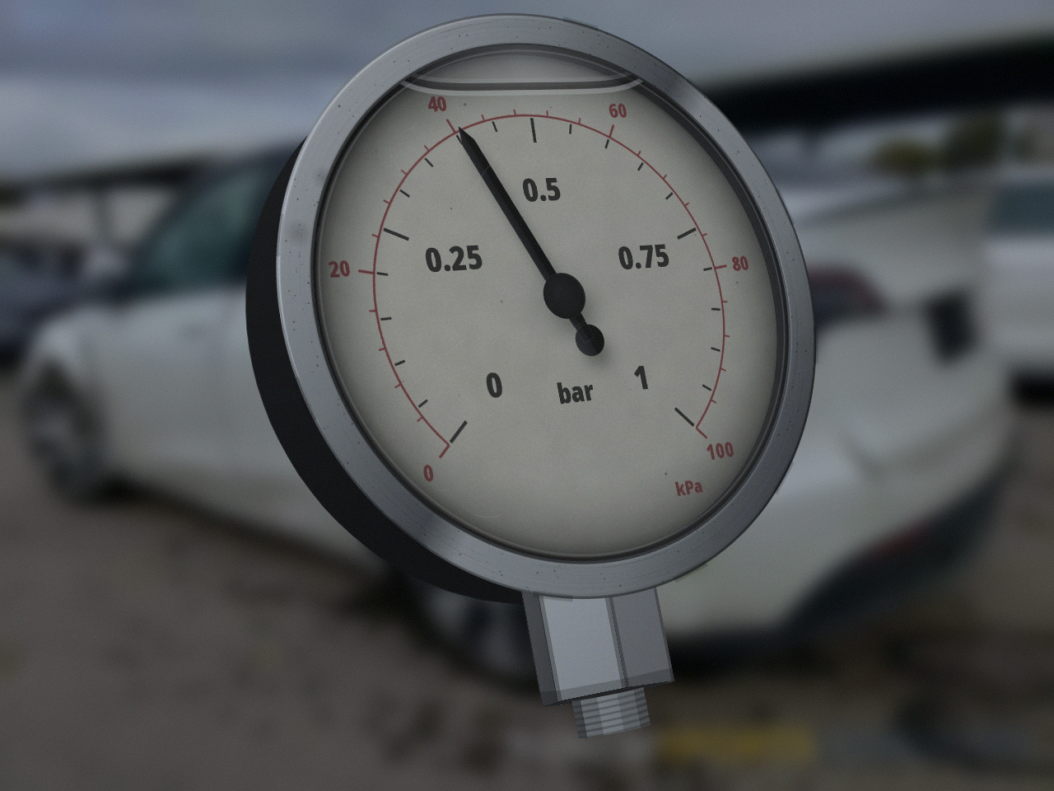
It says 0.4; bar
